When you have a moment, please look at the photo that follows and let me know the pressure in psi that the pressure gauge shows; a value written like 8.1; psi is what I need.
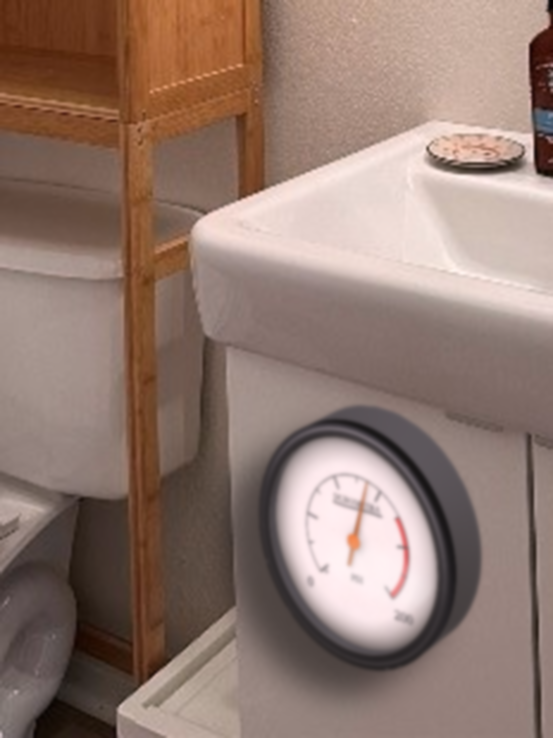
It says 110; psi
